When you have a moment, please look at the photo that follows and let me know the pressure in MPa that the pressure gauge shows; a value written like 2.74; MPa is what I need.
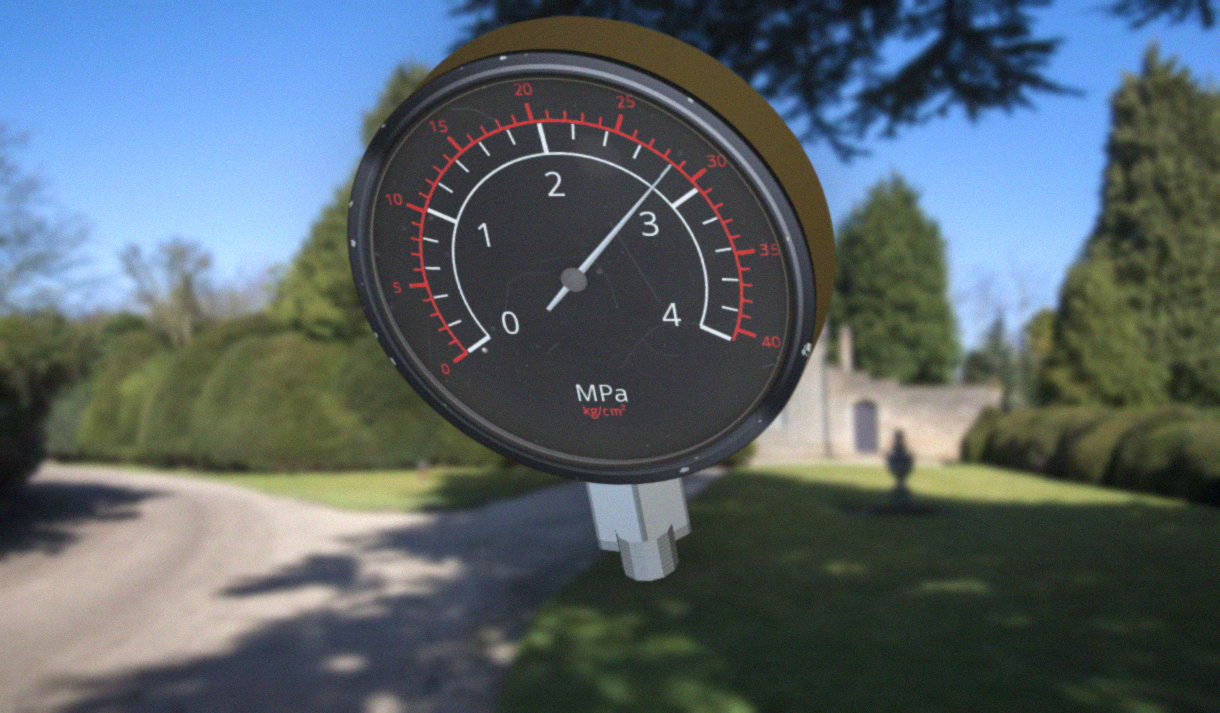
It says 2.8; MPa
